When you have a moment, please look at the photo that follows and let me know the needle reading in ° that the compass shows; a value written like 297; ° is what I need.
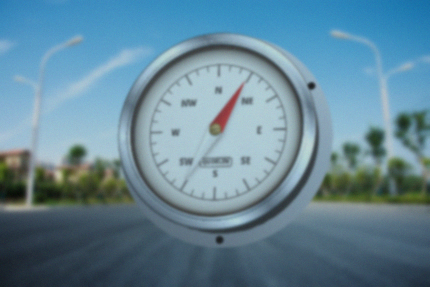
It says 30; °
